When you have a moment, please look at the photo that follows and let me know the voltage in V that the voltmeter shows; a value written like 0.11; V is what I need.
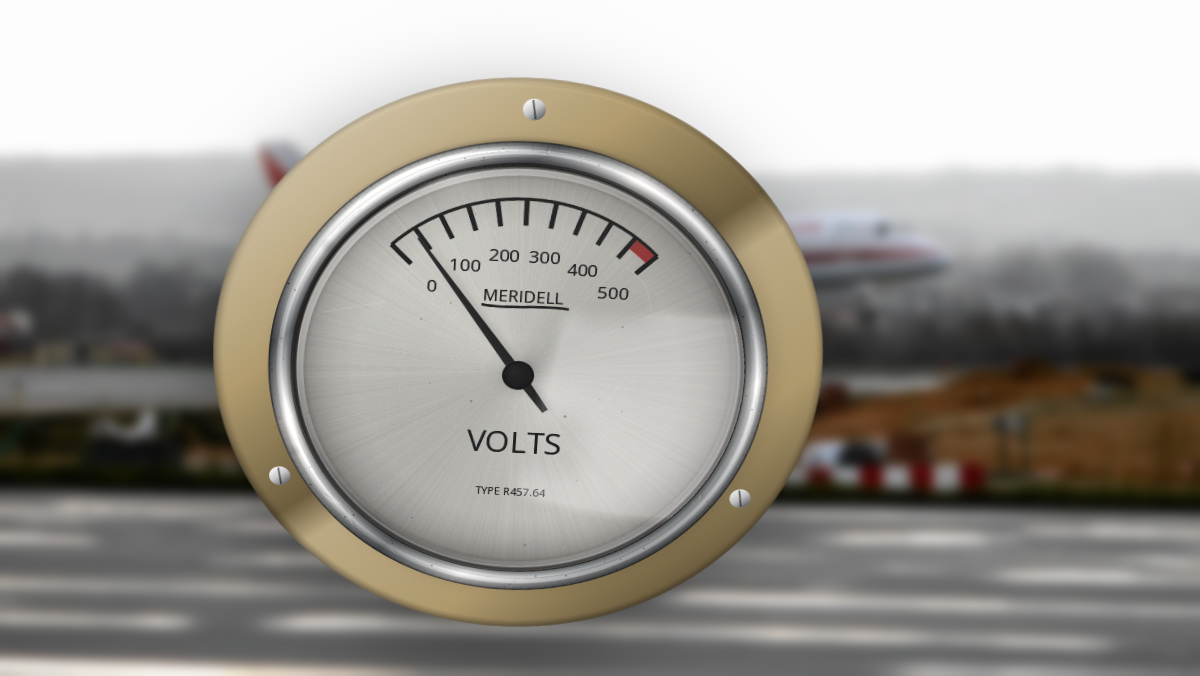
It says 50; V
